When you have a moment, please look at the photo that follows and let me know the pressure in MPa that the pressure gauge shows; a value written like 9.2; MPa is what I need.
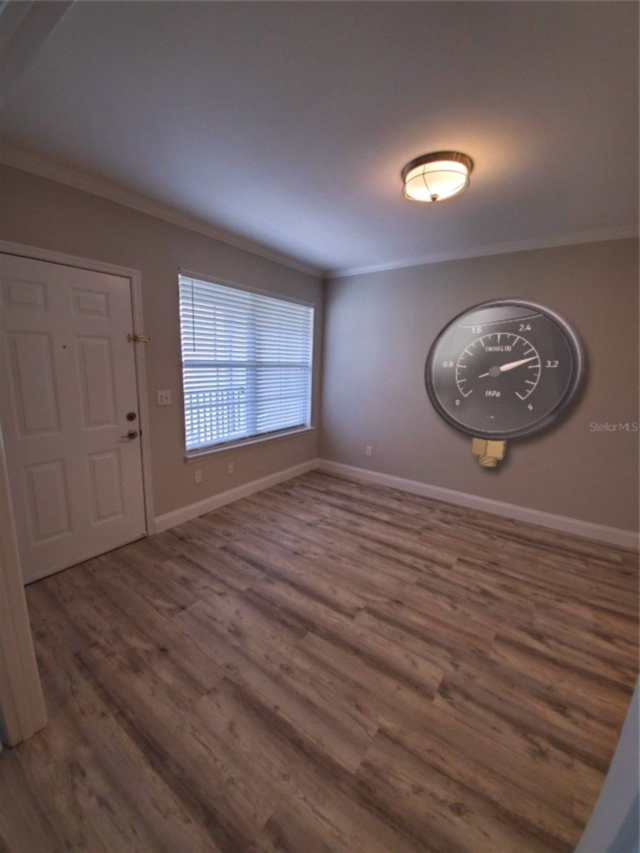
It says 3; MPa
